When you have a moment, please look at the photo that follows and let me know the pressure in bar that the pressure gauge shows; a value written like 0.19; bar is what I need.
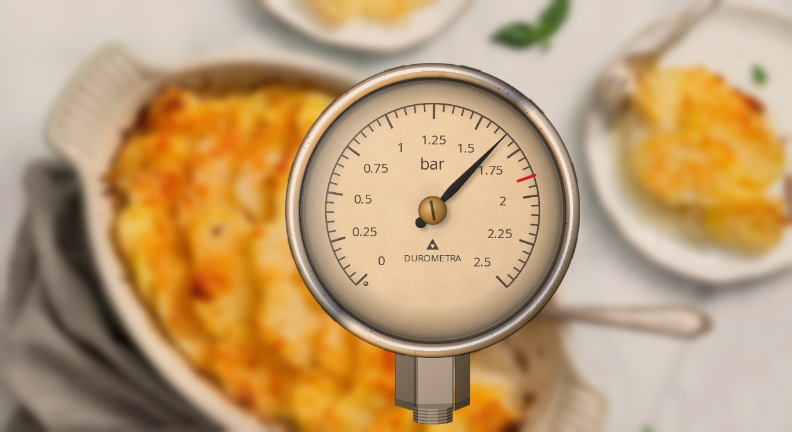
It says 1.65; bar
